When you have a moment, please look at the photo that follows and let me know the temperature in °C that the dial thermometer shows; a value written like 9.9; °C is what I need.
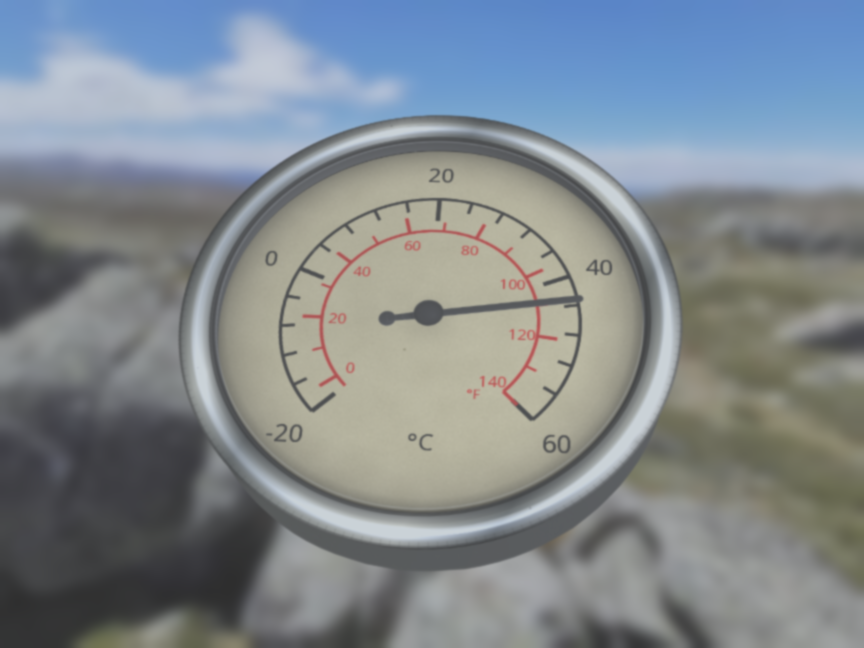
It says 44; °C
